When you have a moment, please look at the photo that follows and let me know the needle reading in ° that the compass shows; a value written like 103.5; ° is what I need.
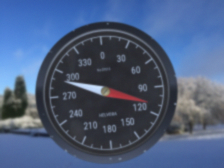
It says 110; °
